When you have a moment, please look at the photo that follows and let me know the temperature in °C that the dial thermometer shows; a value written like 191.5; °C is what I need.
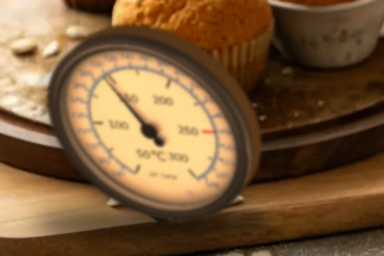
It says 150; °C
